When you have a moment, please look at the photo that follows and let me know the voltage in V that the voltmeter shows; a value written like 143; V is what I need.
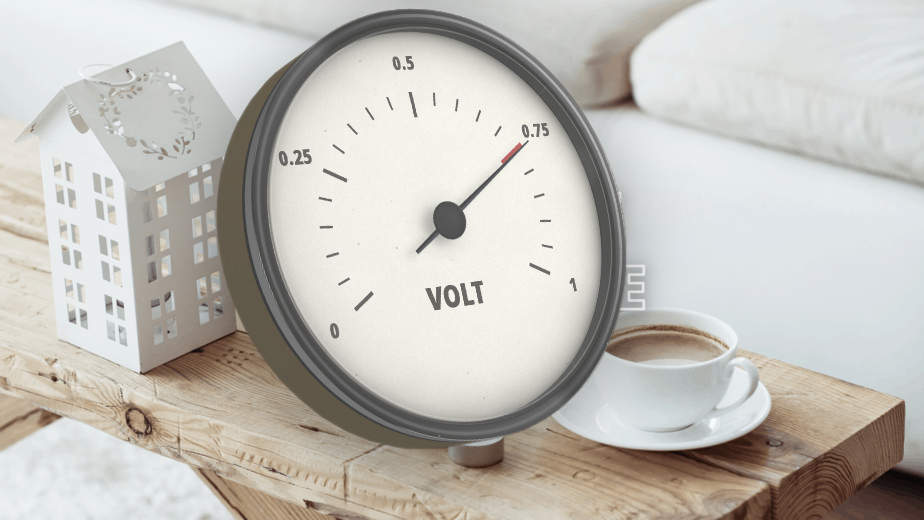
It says 0.75; V
